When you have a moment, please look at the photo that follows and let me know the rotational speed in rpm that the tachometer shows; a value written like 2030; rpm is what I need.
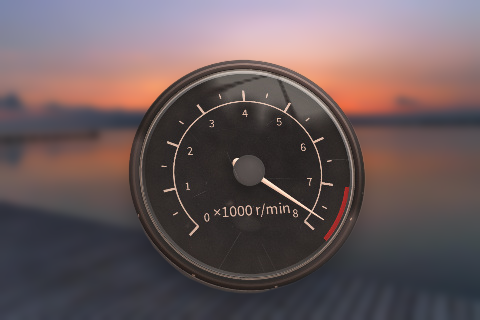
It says 7750; rpm
